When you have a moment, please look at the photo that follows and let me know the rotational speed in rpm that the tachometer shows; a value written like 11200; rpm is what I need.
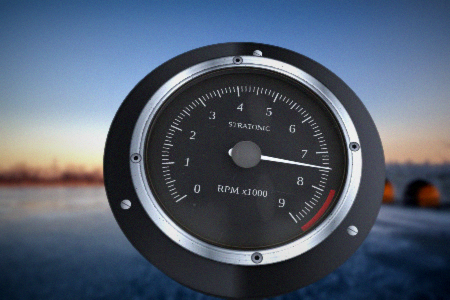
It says 7500; rpm
